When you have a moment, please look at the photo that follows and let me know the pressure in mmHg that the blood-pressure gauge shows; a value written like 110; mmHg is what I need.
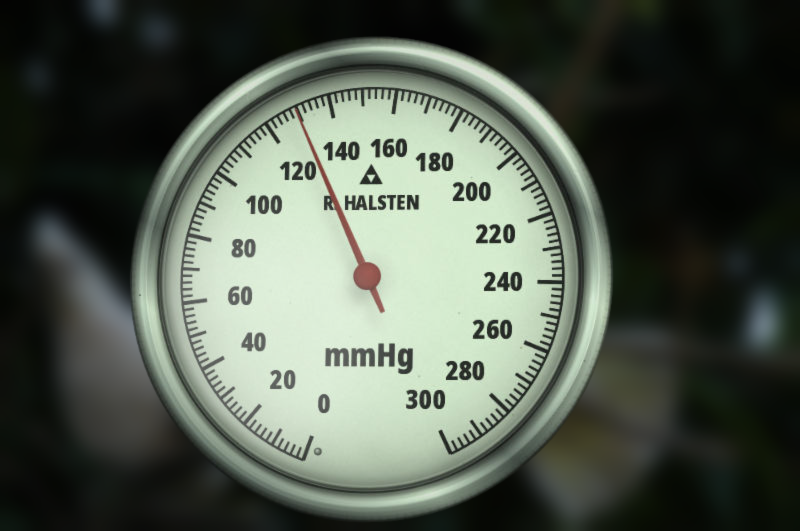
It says 130; mmHg
